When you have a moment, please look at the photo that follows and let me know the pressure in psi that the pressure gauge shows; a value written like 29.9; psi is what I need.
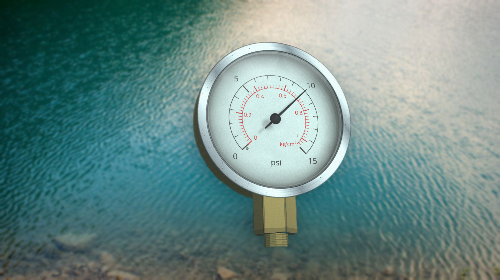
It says 10; psi
